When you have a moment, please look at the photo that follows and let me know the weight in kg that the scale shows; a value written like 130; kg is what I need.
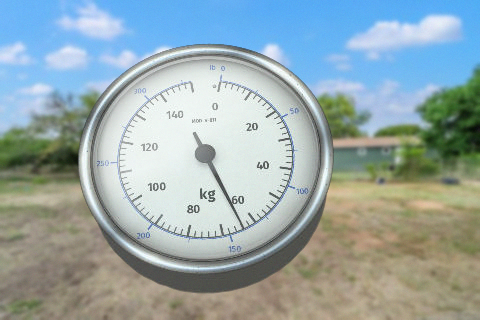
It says 64; kg
